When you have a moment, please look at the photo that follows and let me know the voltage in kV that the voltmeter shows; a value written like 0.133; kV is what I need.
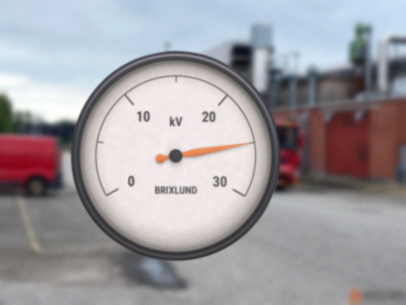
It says 25; kV
